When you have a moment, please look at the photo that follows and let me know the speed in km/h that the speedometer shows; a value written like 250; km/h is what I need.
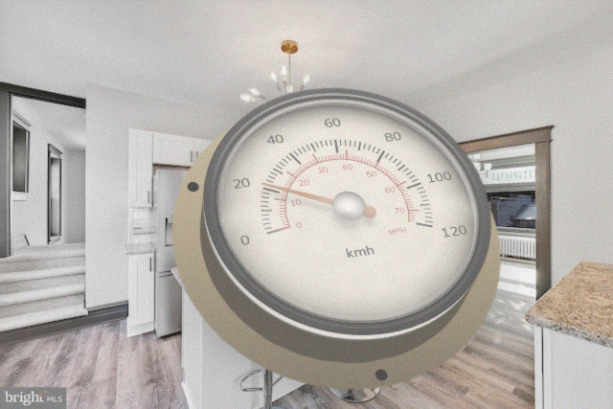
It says 20; km/h
